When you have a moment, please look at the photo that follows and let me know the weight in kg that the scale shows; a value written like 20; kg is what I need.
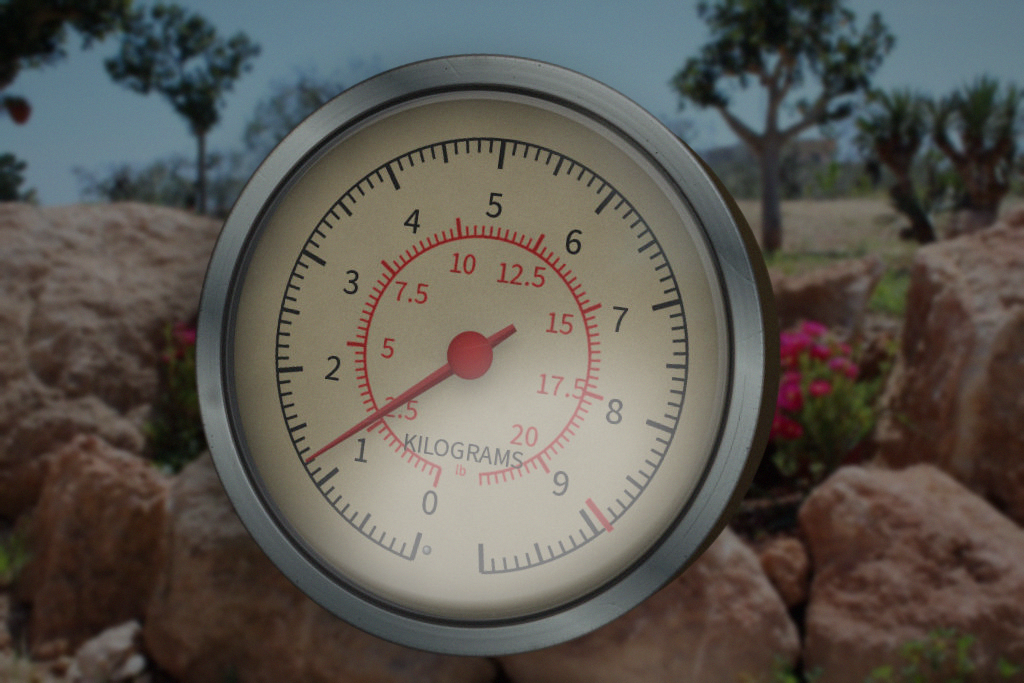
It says 1.2; kg
